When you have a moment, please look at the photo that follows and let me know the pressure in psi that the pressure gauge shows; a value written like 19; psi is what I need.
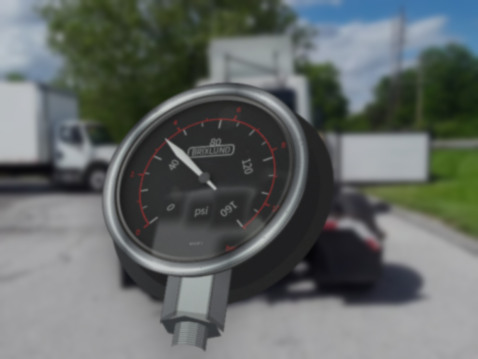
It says 50; psi
